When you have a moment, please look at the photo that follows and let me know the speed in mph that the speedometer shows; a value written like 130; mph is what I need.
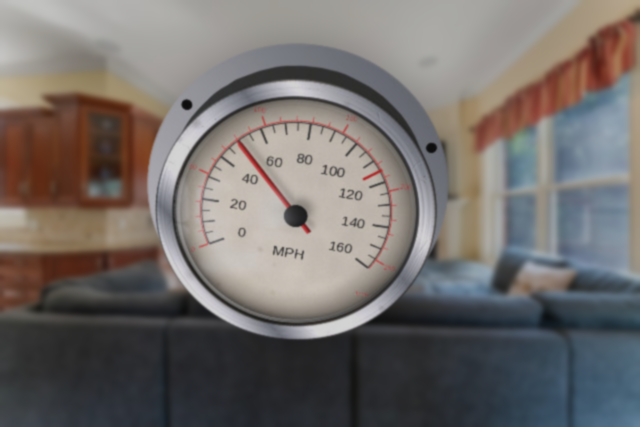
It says 50; mph
